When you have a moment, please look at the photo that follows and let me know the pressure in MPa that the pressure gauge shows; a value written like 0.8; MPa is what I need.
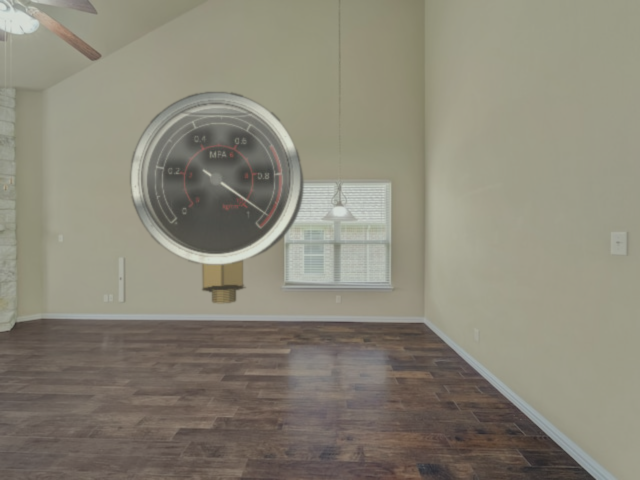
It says 0.95; MPa
